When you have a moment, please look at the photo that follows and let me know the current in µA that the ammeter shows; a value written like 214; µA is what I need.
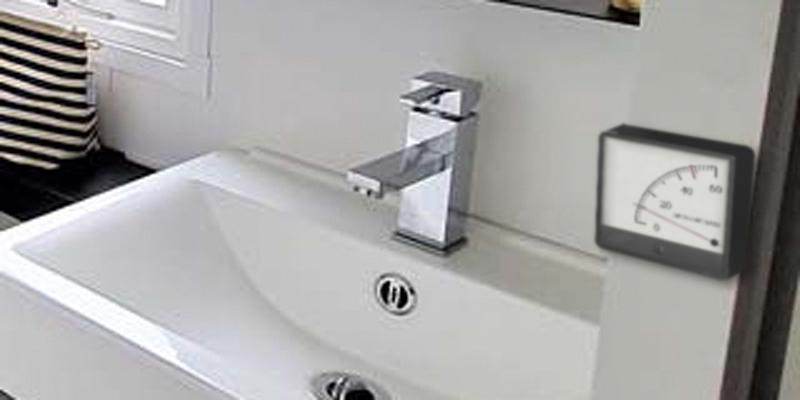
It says 10; µA
